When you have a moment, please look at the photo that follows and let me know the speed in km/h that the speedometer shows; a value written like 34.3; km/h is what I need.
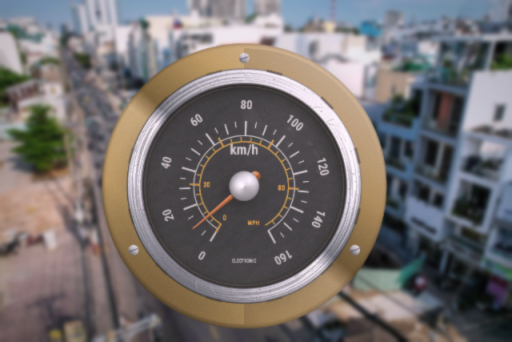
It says 10; km/h
